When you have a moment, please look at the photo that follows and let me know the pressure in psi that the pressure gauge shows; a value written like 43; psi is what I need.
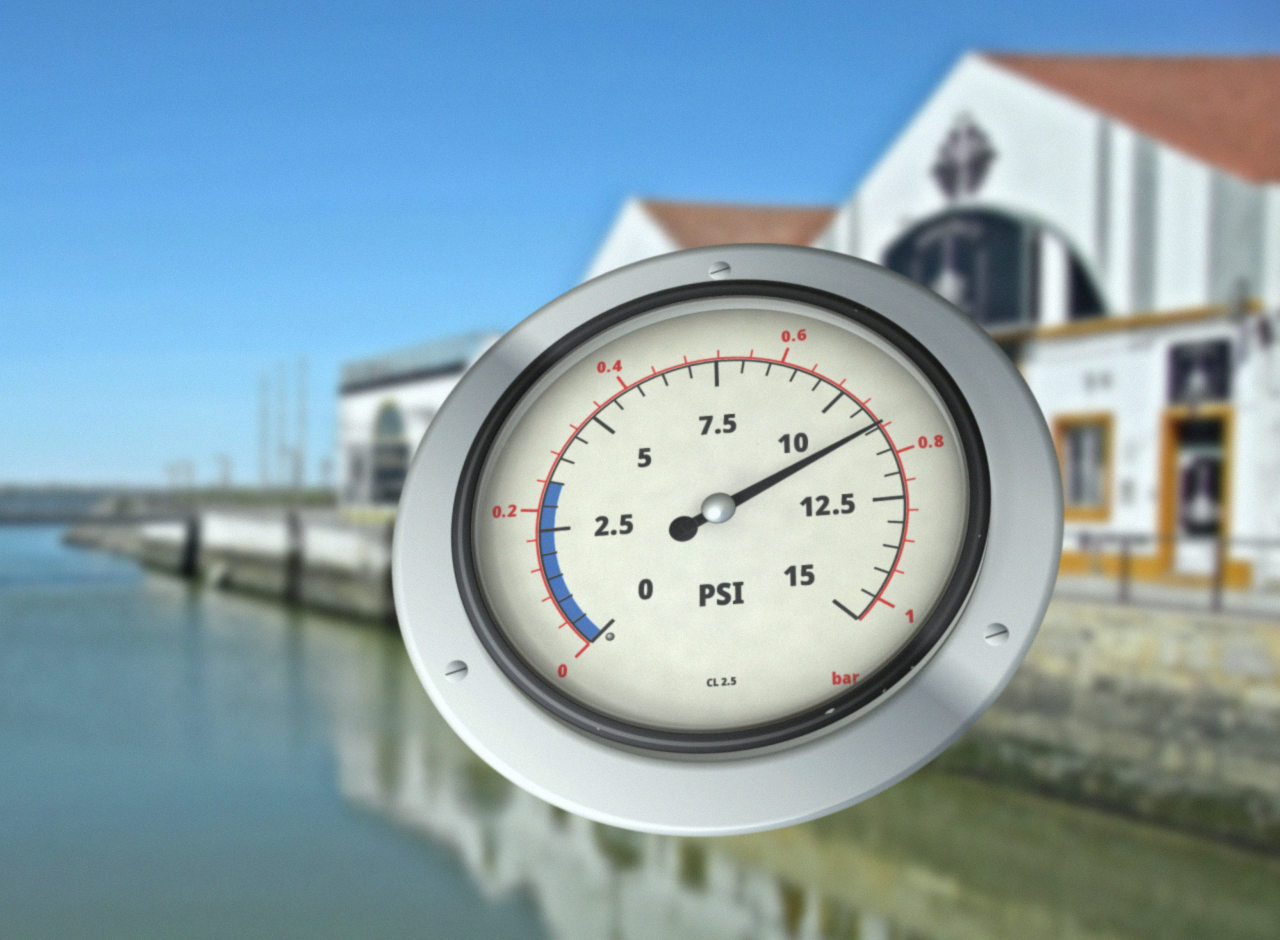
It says 11; psi
